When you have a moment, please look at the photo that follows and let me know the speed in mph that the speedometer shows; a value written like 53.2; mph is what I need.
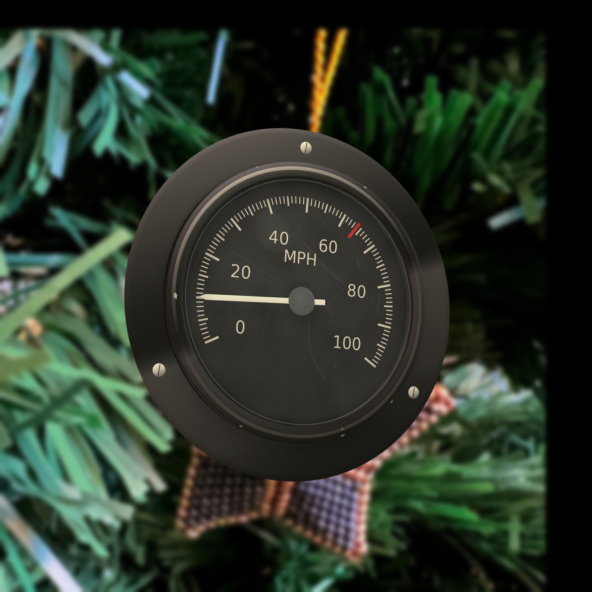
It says 10; mph
